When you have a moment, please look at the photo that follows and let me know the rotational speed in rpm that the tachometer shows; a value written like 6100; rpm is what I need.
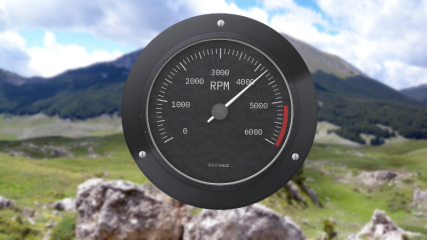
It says 4200; rpm
